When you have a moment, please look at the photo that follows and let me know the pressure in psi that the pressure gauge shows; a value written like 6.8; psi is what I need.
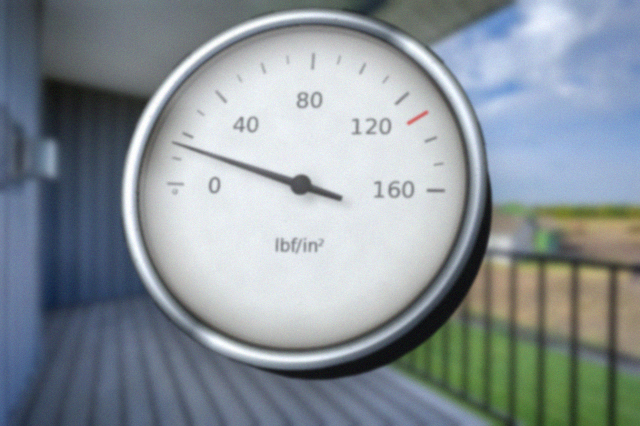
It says 15; psi
